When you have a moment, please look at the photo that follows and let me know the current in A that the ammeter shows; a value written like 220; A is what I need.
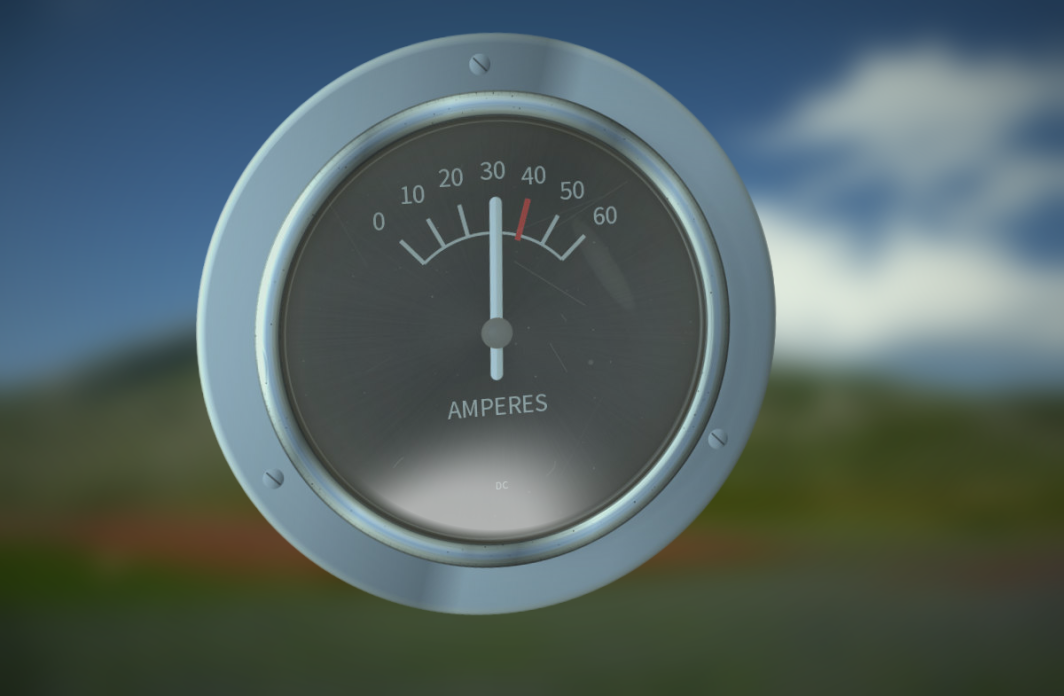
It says 30; A
